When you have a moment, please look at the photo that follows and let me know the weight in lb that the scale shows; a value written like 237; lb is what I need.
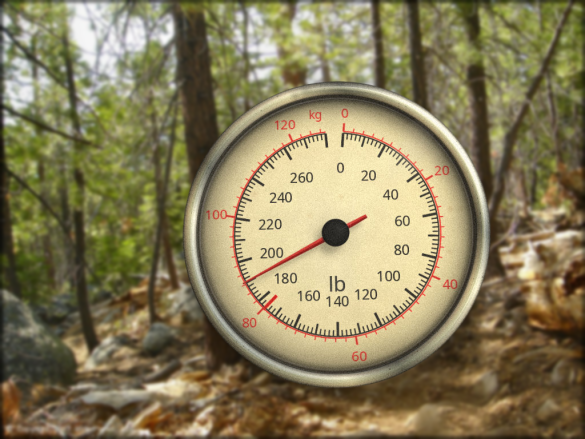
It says 190; lb
